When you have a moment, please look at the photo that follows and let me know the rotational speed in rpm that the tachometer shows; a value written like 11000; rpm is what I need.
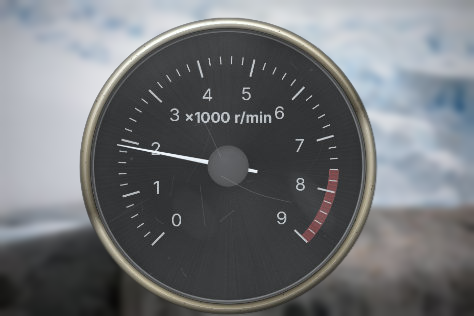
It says 1900; rpm
